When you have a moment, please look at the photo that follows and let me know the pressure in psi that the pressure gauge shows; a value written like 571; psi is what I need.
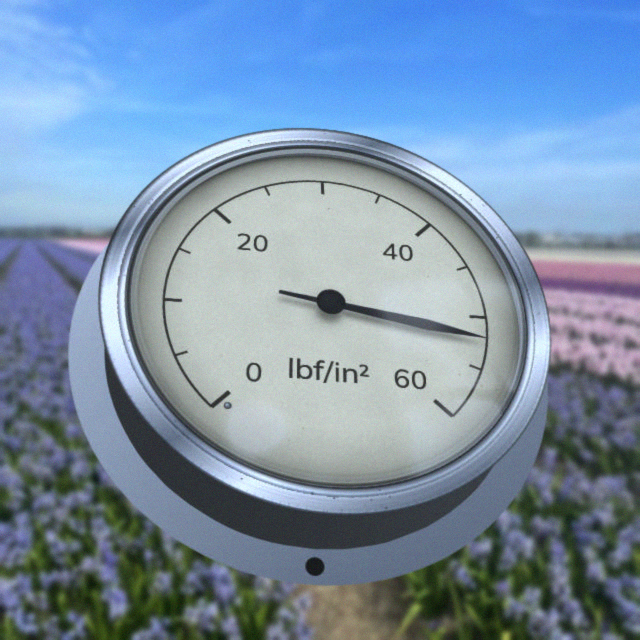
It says 52.5; psi
